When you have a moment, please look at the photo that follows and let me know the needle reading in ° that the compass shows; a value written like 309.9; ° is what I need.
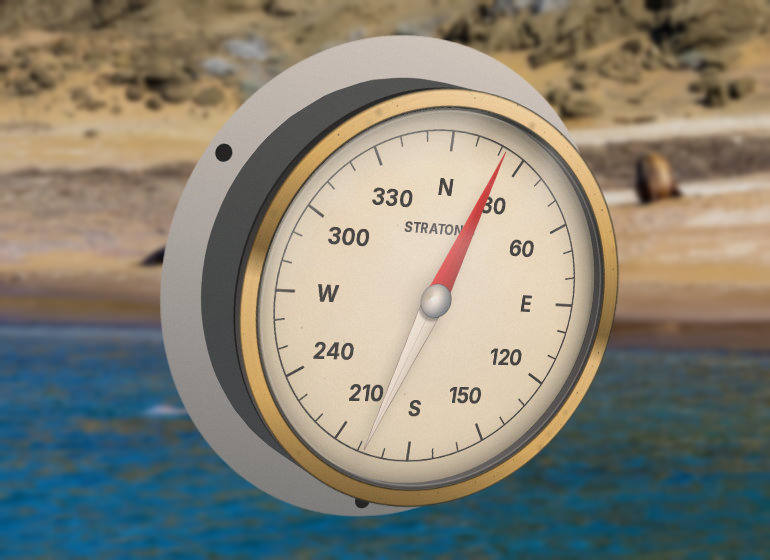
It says 20; °
